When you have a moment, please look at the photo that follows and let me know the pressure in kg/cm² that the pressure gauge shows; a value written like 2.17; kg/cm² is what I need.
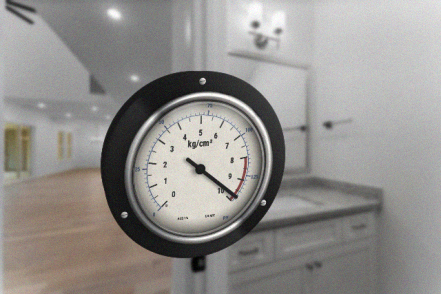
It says 9.75; kg/cm²
